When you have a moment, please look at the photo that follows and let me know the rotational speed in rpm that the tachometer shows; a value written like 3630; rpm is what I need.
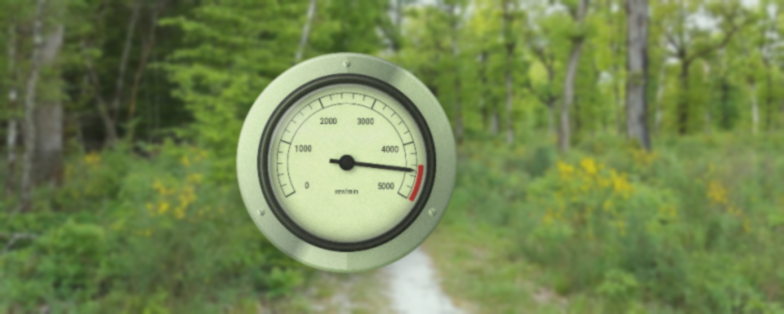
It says 4500; rpm
